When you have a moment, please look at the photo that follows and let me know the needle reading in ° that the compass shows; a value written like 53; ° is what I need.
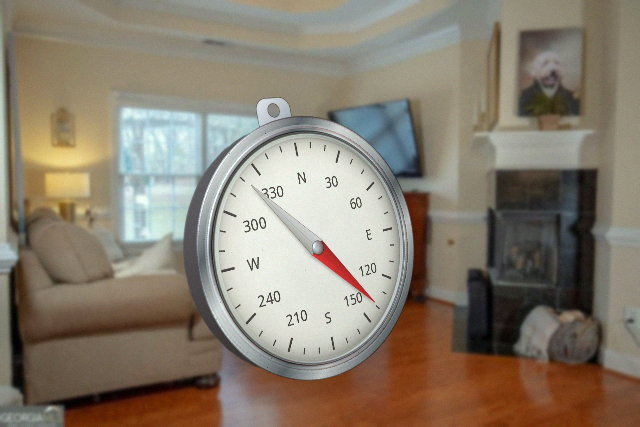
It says 140; °
